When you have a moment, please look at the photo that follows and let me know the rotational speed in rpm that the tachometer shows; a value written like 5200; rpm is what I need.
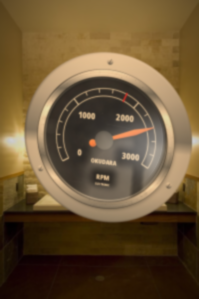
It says 2400; rpm
